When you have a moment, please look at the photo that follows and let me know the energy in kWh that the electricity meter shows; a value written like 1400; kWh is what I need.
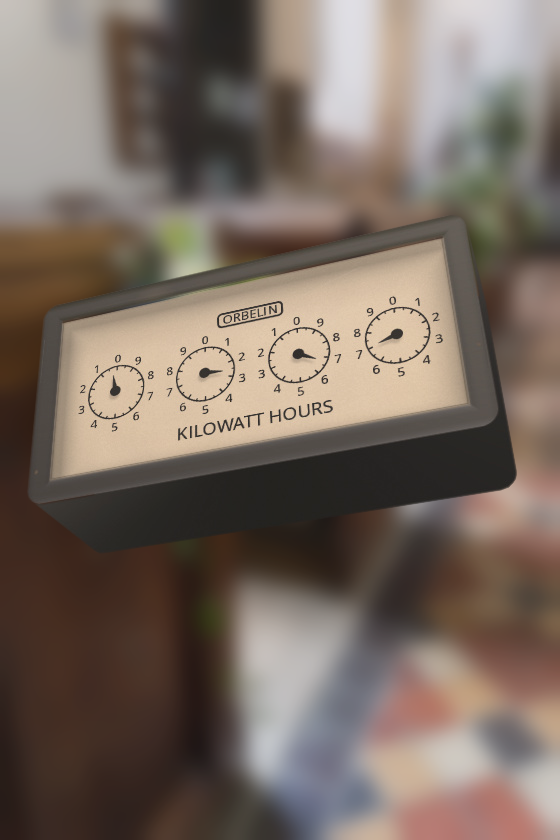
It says 267; kWh
